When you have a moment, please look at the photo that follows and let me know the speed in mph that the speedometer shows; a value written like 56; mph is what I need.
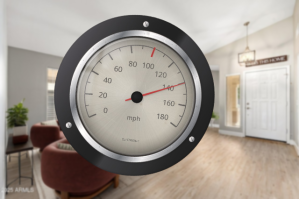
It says 140; mph
